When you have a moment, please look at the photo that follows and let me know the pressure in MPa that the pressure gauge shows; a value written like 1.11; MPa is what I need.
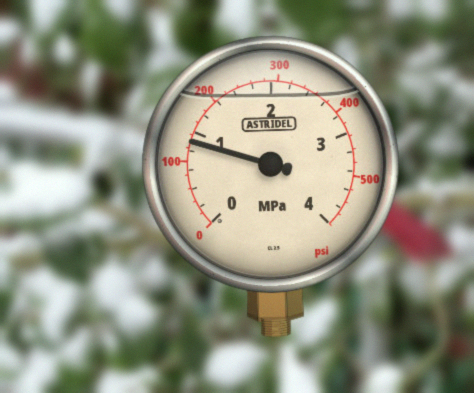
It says 0.9; MPa
